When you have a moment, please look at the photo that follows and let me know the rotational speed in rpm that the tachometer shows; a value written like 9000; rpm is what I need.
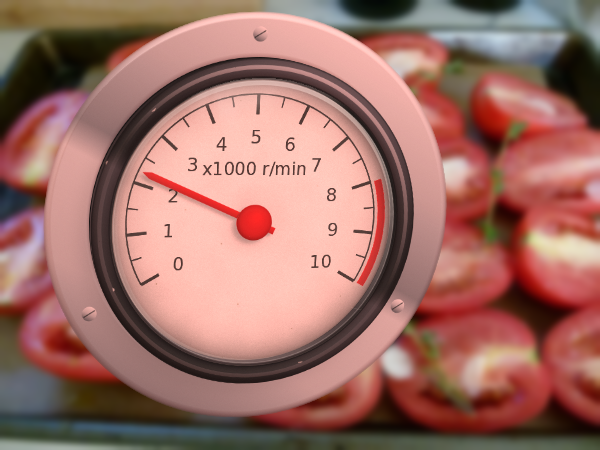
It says 2250; rpm
